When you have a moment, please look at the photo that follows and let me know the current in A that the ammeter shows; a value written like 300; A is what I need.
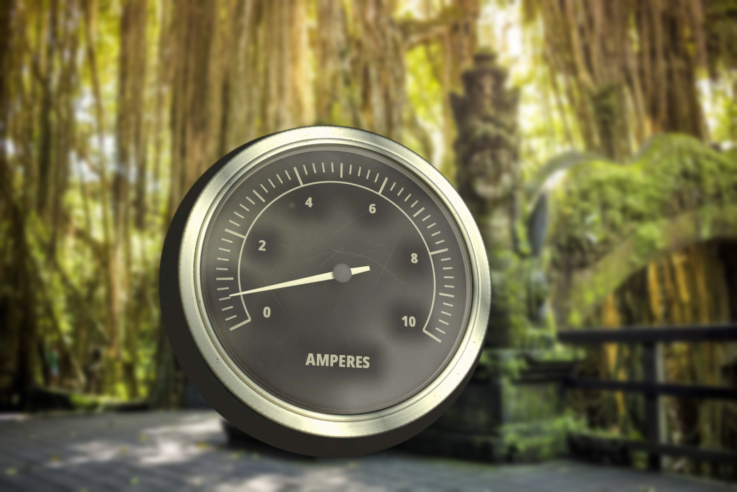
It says 0.6; A
